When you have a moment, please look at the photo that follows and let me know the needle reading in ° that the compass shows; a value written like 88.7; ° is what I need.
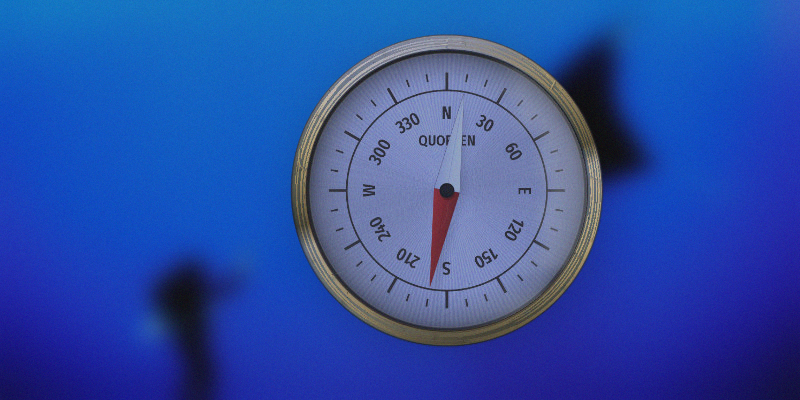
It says 190; °
